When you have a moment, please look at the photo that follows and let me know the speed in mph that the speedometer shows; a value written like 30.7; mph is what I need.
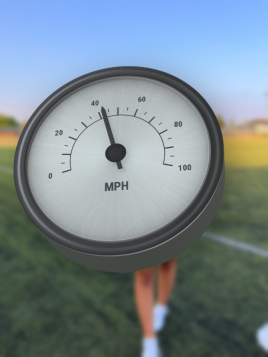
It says 42.5; mph
